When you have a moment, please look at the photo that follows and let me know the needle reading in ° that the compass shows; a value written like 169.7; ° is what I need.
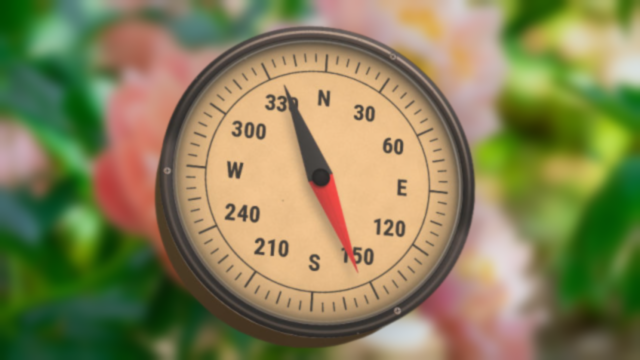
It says 155; °
